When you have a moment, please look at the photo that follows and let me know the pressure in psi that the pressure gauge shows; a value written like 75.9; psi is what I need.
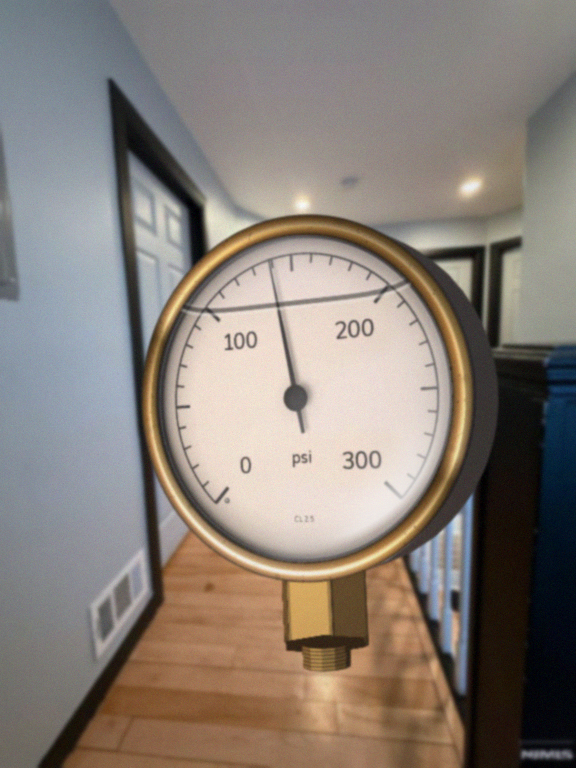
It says 140; psi
